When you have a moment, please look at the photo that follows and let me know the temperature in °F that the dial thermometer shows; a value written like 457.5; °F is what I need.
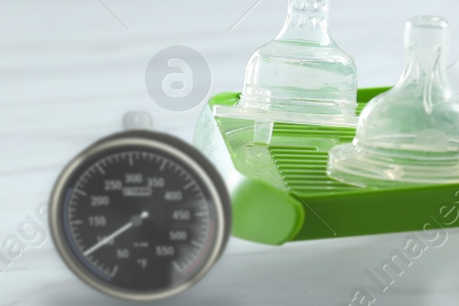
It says 100; °F
